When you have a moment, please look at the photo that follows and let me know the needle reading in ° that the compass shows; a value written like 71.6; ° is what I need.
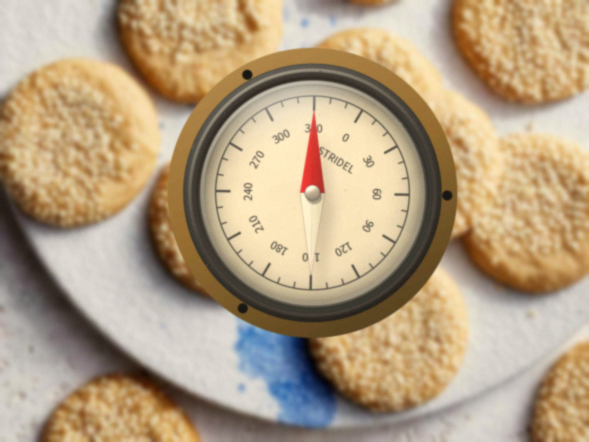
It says 330; °
